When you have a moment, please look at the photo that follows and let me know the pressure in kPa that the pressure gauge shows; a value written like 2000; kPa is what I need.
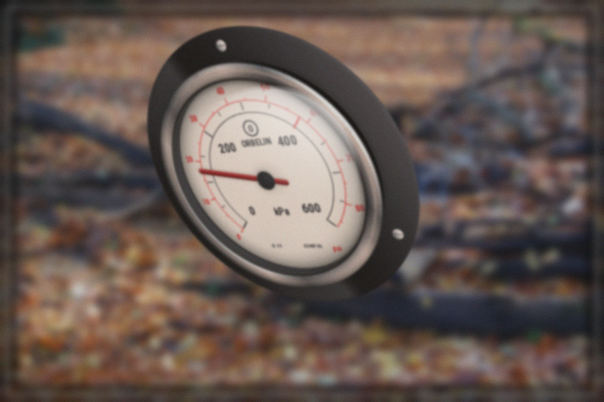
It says 125; kPa
